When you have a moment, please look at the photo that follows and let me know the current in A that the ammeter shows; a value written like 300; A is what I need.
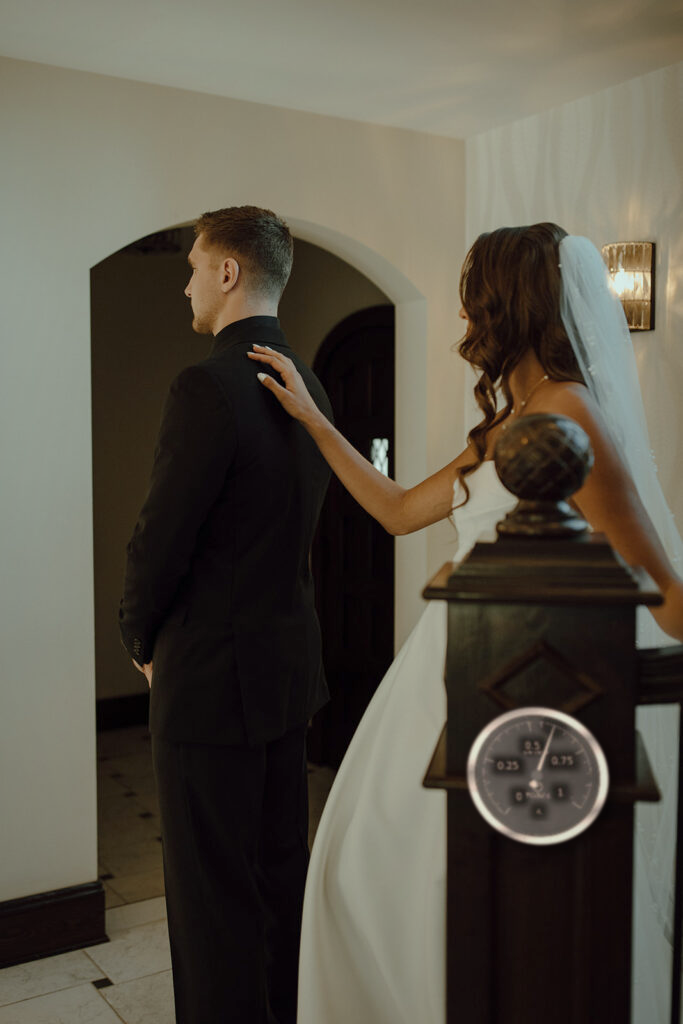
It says 0.6; A
